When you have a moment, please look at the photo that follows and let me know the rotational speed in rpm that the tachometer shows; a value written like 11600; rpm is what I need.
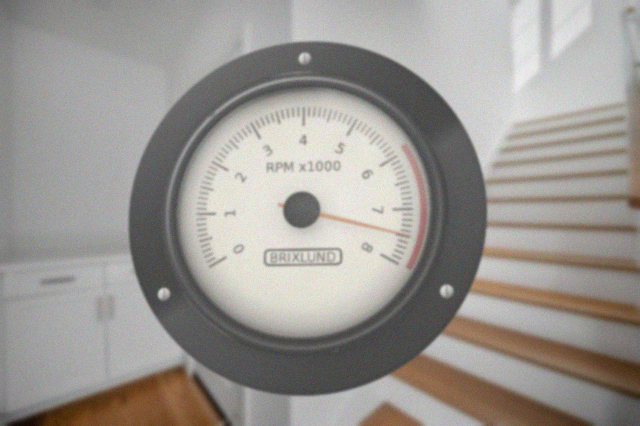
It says 7500; rpm
